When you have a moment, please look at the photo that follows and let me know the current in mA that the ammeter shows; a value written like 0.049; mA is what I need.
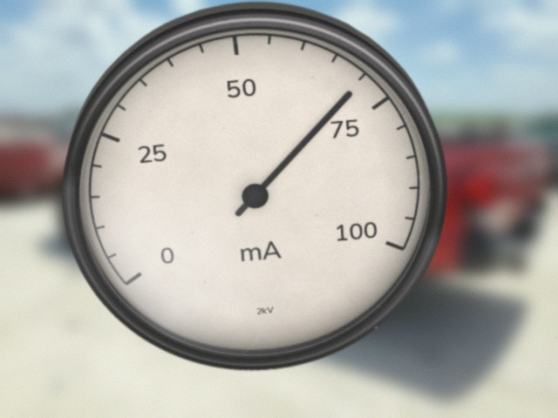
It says 70; mA
